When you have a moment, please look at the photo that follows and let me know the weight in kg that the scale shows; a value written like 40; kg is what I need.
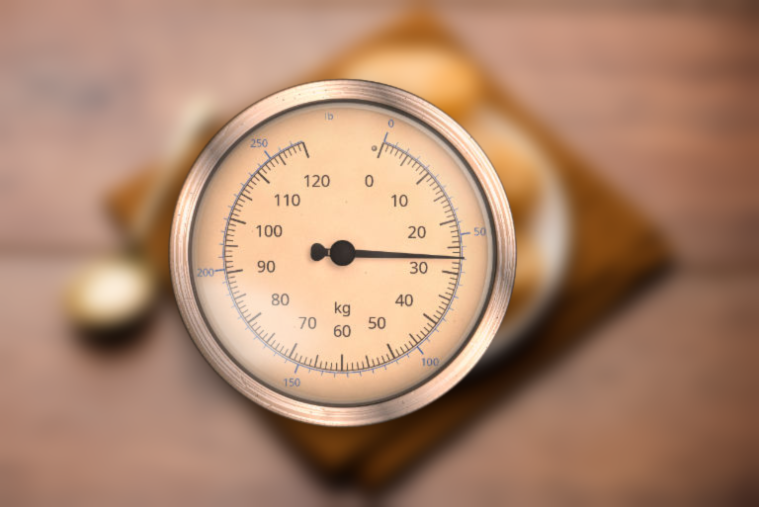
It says 27; kg
